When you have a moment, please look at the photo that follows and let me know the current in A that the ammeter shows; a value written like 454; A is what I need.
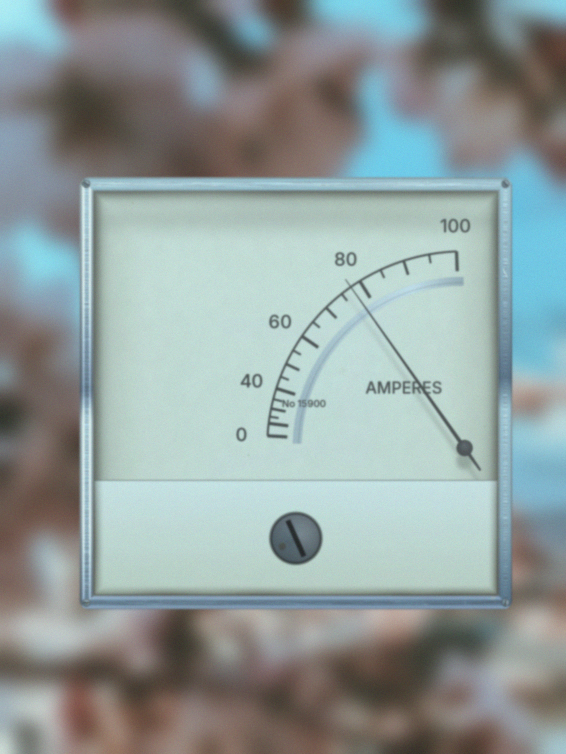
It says 77.5; A
